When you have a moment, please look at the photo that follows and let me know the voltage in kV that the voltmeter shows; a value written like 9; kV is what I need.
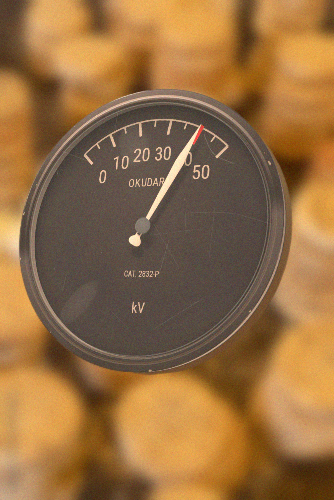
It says 40; kV
